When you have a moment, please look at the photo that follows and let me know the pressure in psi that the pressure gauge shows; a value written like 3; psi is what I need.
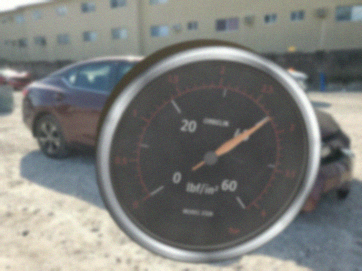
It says 40; psi
